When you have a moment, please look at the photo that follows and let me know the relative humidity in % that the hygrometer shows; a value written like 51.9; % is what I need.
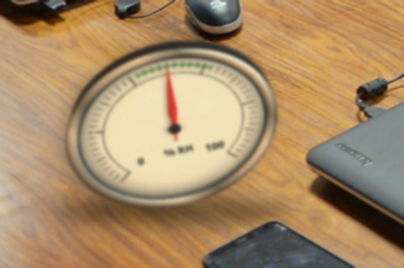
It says 50; %
